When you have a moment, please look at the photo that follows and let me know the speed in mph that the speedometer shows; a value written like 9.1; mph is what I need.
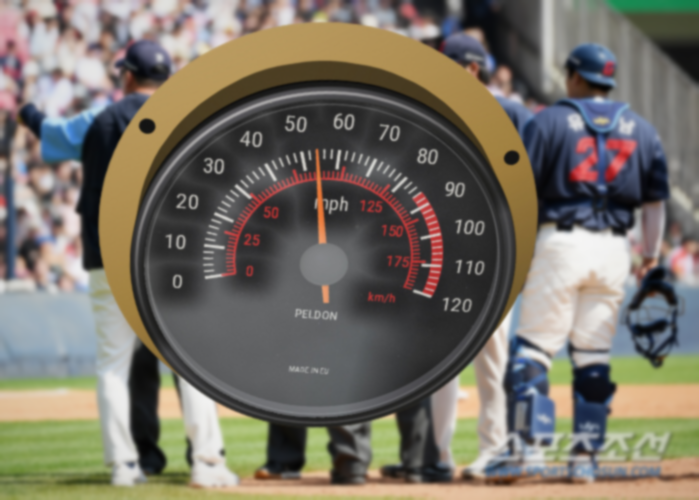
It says 54; mph
